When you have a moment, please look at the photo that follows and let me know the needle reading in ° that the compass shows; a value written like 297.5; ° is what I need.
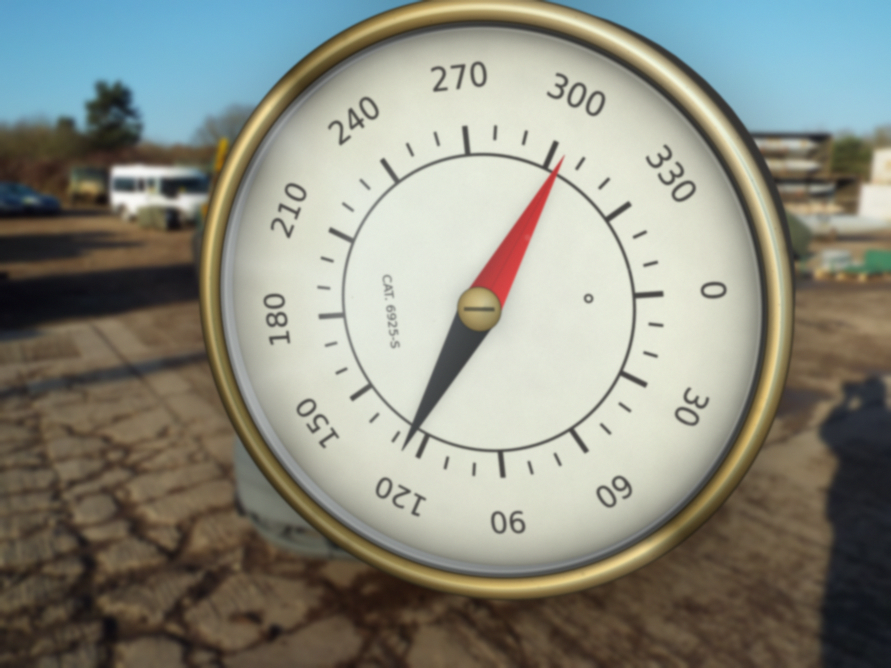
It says 305; °
